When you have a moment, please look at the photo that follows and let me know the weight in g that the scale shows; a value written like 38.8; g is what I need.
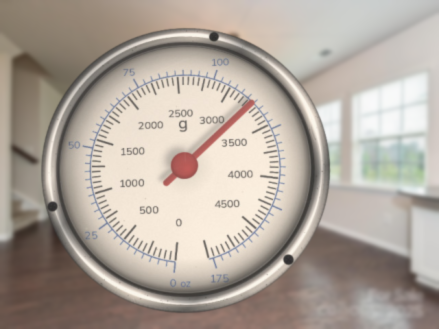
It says 3250; g
